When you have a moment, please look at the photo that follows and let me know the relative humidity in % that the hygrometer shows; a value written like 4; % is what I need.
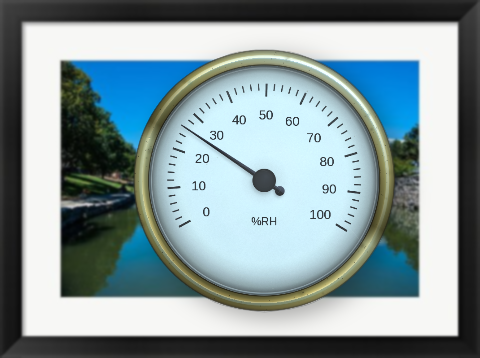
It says 26; %
